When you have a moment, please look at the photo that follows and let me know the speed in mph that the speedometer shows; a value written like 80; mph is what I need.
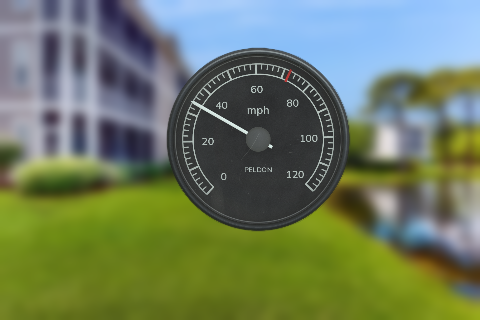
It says 34; mph
